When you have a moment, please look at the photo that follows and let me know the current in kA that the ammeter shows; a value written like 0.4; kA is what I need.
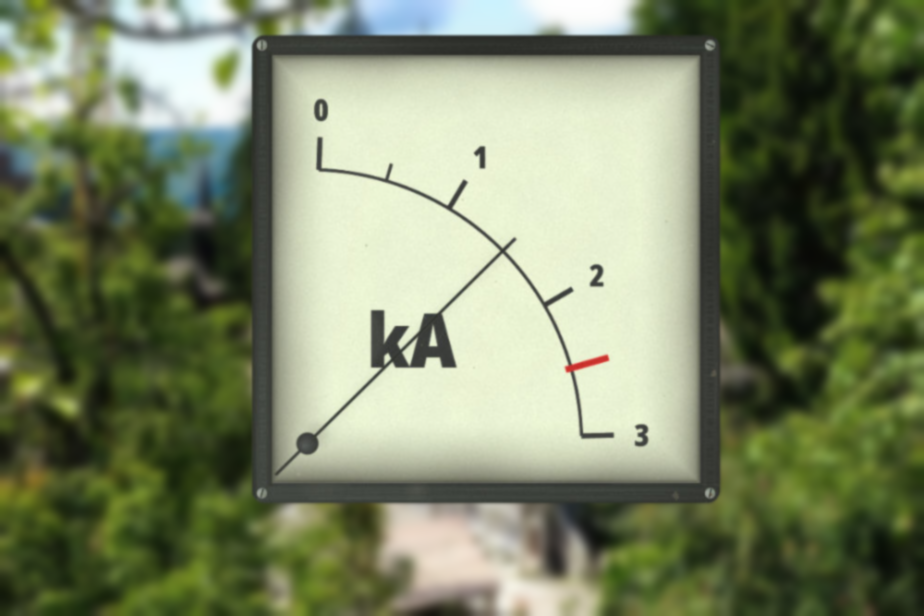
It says 1.5; kA
